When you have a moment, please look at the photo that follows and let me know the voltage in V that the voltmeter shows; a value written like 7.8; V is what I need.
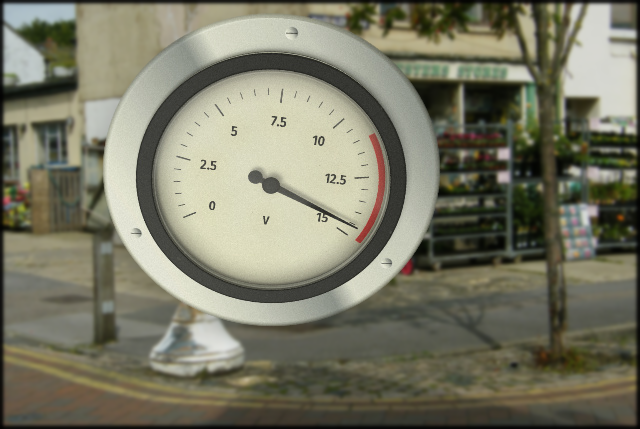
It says 14.5; V
